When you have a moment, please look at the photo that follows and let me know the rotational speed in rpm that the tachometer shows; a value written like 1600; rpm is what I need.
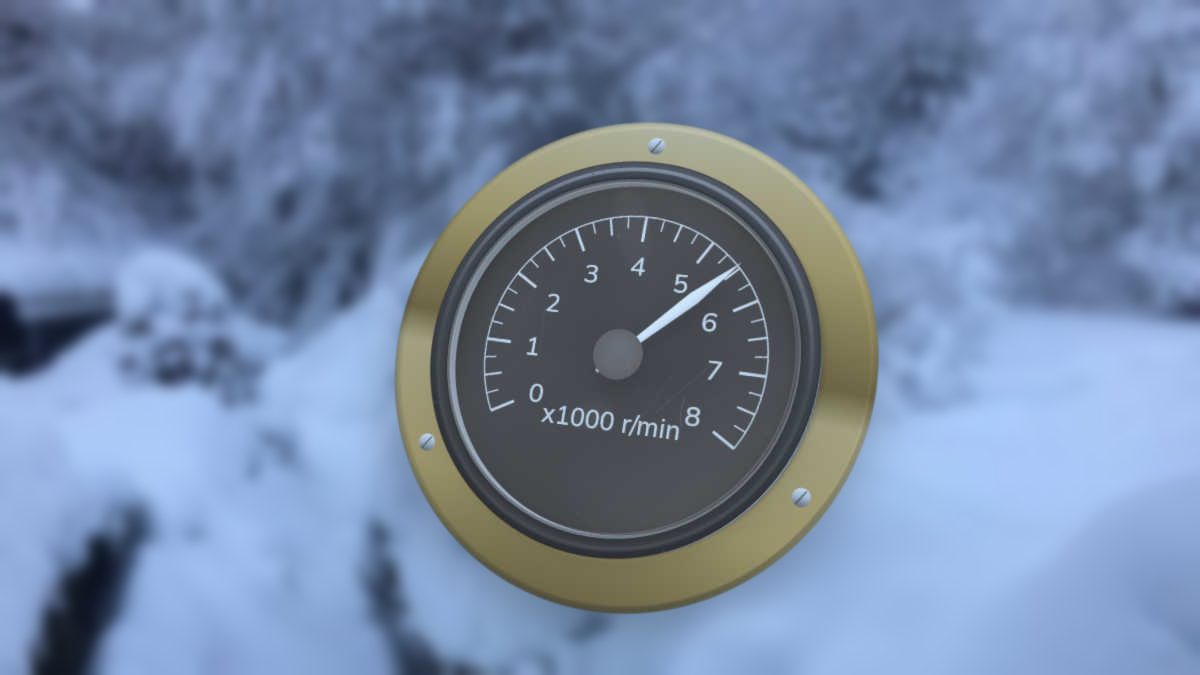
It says 5500; rpm
